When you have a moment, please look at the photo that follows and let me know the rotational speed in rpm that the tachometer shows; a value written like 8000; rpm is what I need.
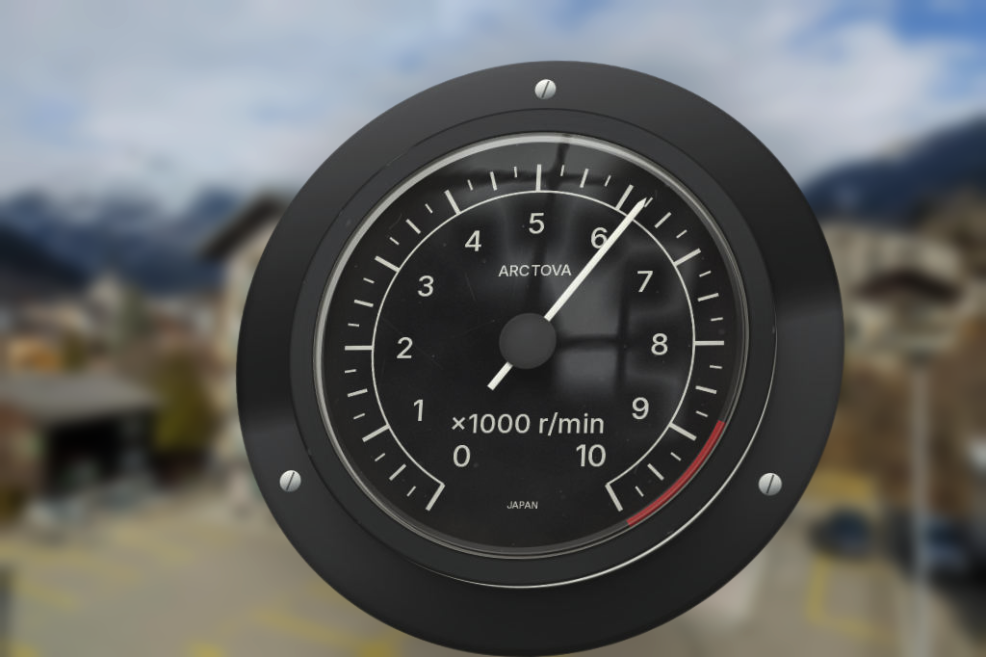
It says 6250; rpm
